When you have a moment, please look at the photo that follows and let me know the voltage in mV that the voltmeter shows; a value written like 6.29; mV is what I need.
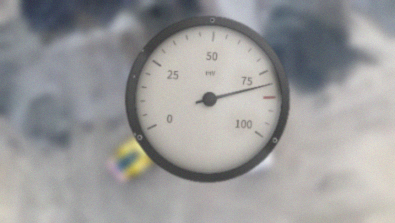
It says 80; mV
